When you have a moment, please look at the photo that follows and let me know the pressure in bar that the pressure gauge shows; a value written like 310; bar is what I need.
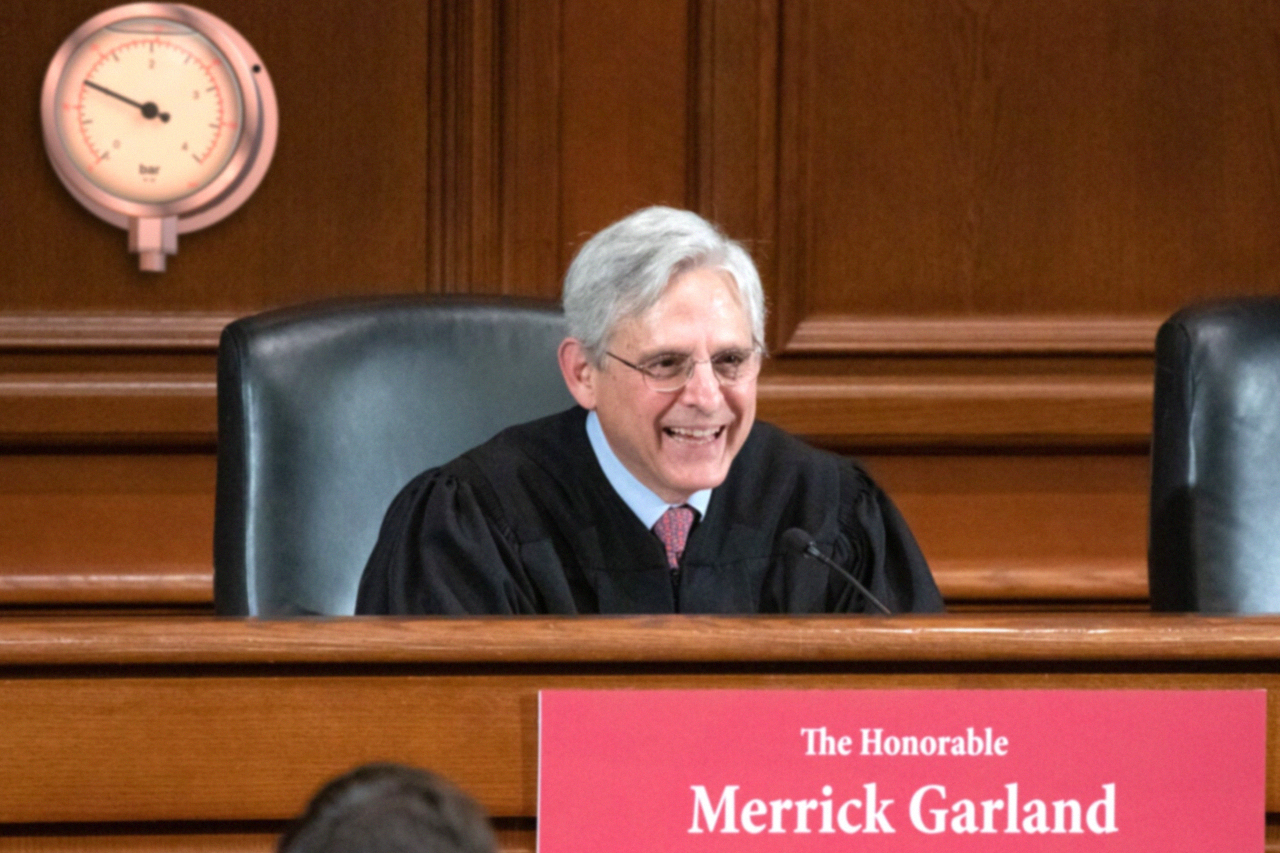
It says 1; bar
